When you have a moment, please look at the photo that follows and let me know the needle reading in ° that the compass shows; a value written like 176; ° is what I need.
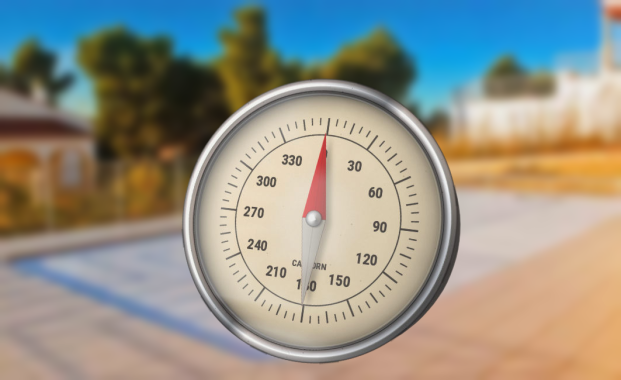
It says 0; °
